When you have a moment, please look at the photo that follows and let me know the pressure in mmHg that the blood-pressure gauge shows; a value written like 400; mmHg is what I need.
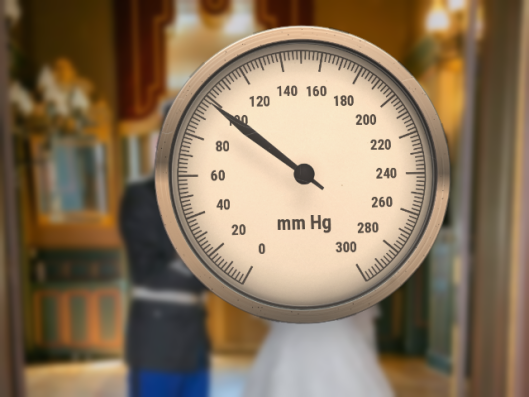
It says 98; mmHg
